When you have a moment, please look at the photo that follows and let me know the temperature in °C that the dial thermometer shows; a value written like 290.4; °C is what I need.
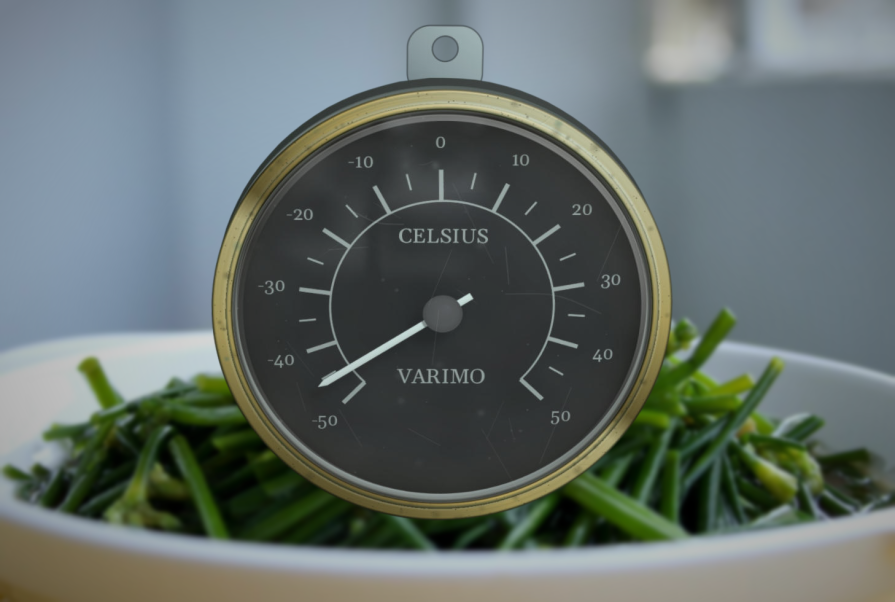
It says -45; °C
